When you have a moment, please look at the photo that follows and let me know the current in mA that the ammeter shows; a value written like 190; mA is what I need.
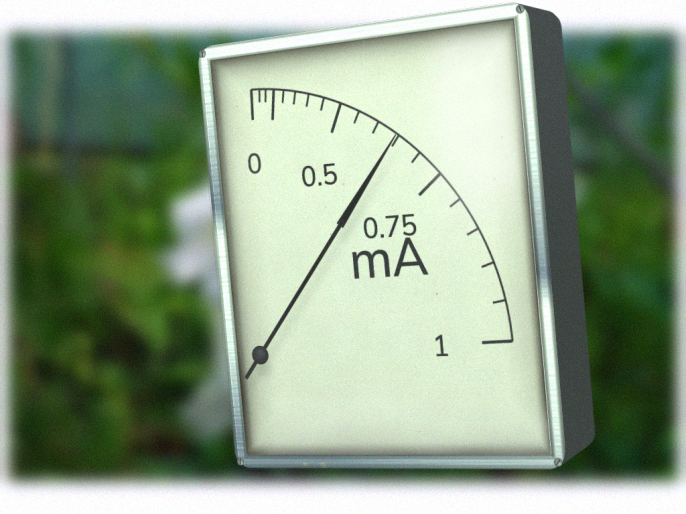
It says 0.65; mA
